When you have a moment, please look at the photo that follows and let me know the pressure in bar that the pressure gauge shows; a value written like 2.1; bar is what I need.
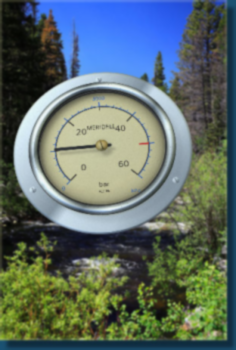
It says 10; bar
